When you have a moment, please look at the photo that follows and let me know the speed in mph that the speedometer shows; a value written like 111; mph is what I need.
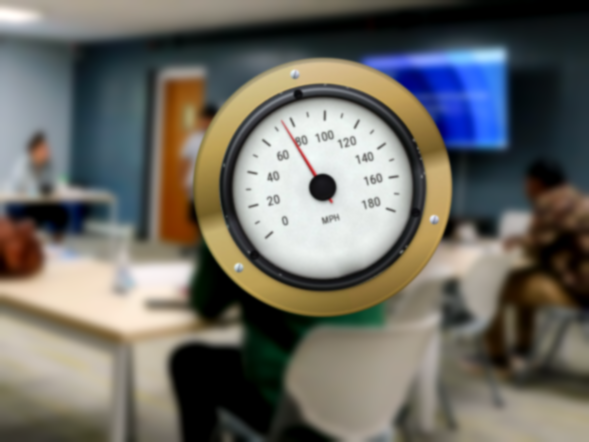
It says 75; mph
